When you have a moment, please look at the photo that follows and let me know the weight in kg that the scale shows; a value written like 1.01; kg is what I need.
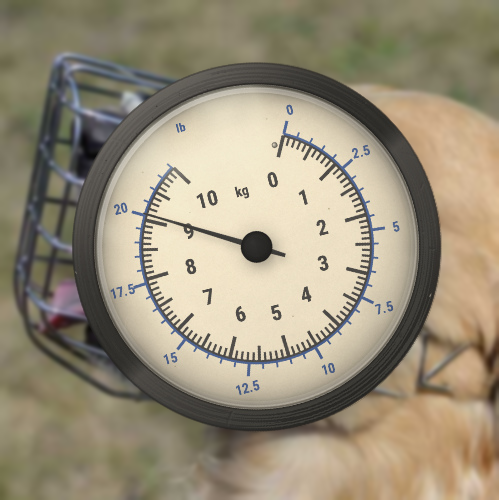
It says 9.1; kg
